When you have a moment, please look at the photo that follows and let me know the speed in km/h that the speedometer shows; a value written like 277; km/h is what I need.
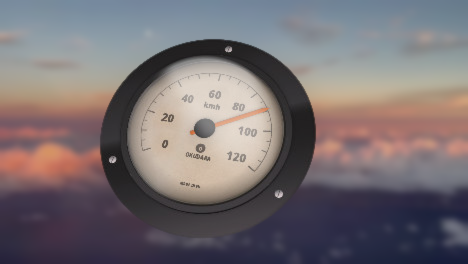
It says 90; km/h
